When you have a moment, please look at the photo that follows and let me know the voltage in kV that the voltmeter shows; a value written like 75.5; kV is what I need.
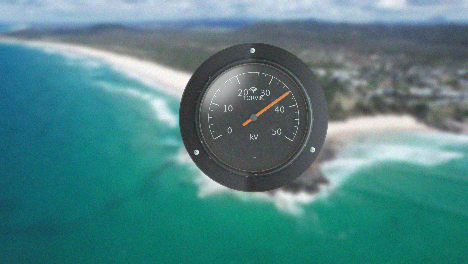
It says 36; kV
